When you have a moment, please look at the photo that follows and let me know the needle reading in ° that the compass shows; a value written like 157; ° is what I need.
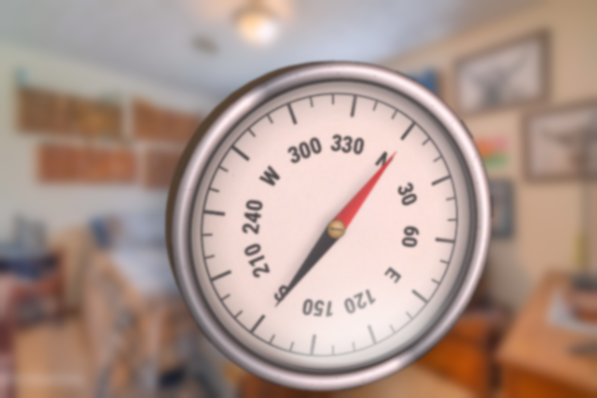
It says 0; °
